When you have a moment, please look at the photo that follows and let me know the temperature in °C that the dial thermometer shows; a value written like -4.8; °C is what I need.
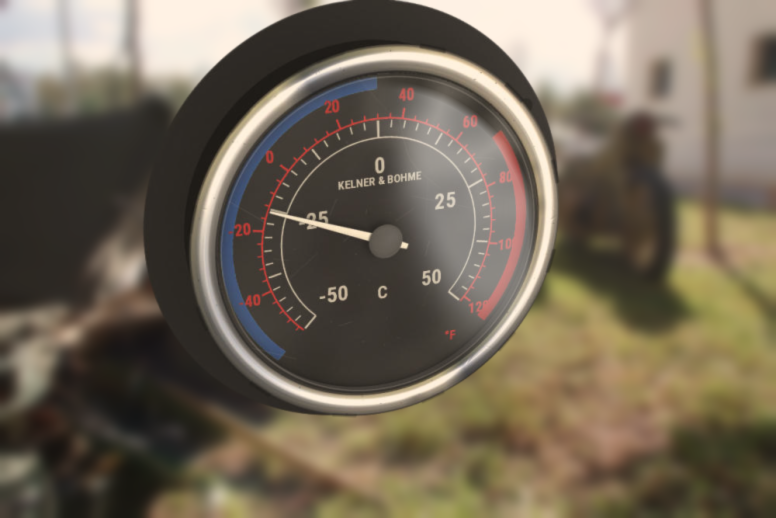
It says -25; °C
